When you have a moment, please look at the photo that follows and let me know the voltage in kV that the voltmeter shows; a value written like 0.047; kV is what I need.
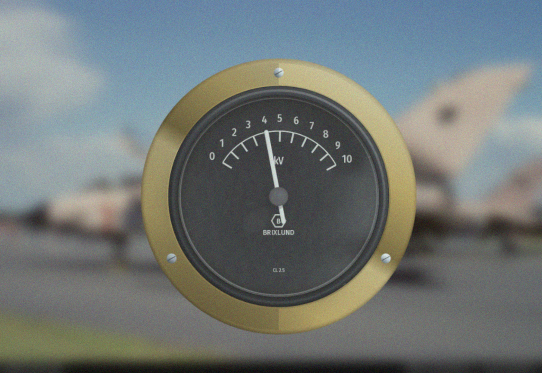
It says 4; kV
